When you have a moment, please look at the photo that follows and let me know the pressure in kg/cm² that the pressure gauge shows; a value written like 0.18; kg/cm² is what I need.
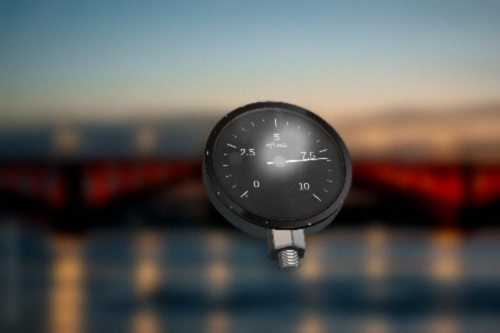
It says 8; kg/cm²
